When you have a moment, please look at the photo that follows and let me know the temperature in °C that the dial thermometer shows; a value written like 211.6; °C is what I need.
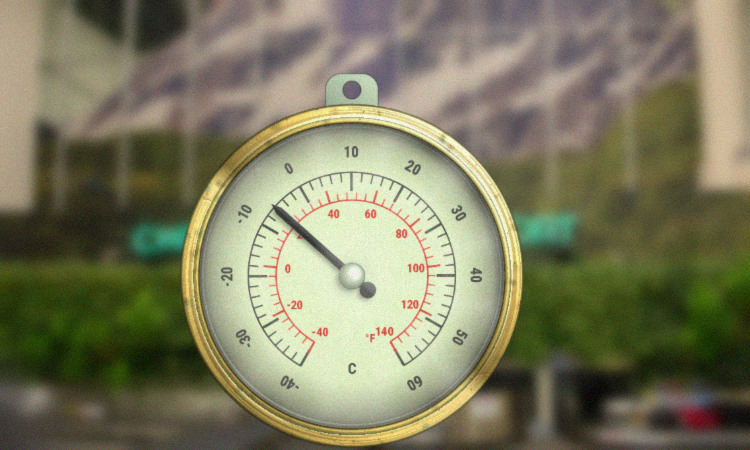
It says -6; °C
